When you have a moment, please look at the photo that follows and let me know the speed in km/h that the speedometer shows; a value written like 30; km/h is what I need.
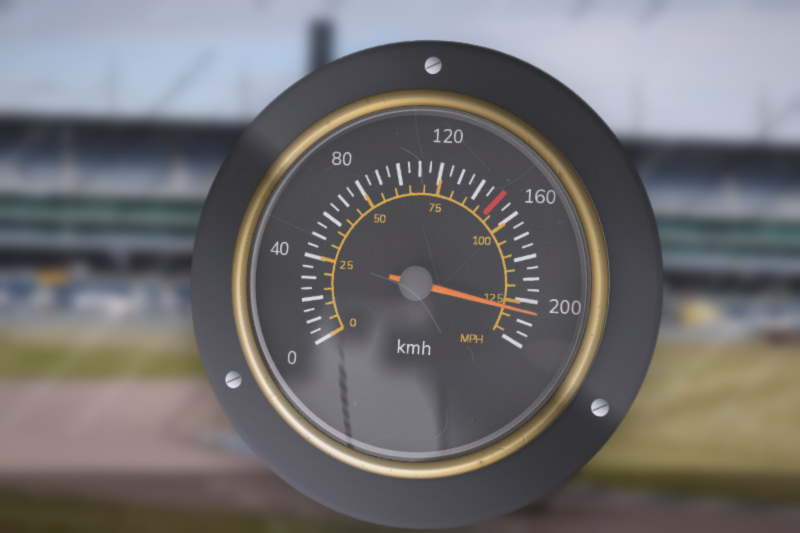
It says 205; km/h
